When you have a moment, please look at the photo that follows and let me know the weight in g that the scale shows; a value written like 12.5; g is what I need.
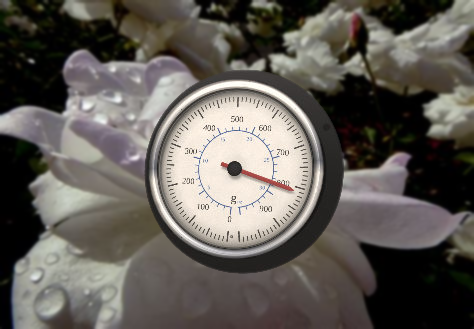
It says 810; g
